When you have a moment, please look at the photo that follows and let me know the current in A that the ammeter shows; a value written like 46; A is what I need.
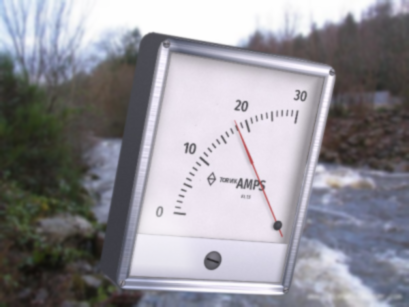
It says 18; A
